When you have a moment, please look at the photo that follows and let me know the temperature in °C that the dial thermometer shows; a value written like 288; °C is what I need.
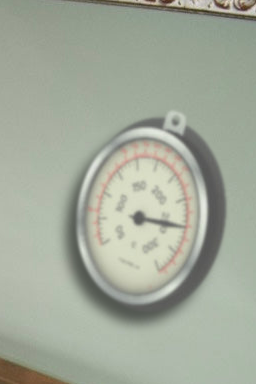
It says 250; °C
